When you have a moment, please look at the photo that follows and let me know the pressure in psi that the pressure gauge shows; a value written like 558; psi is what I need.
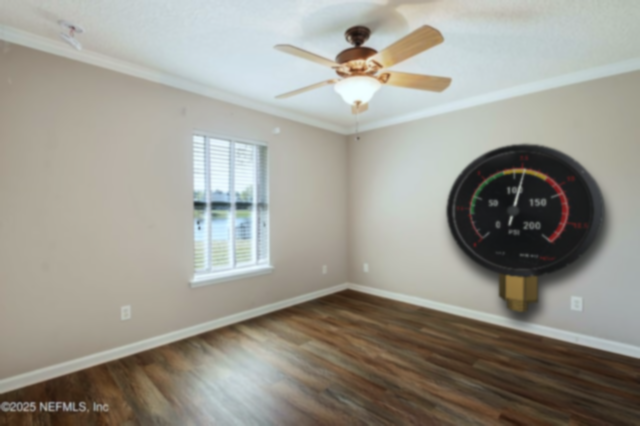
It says 110; psi
